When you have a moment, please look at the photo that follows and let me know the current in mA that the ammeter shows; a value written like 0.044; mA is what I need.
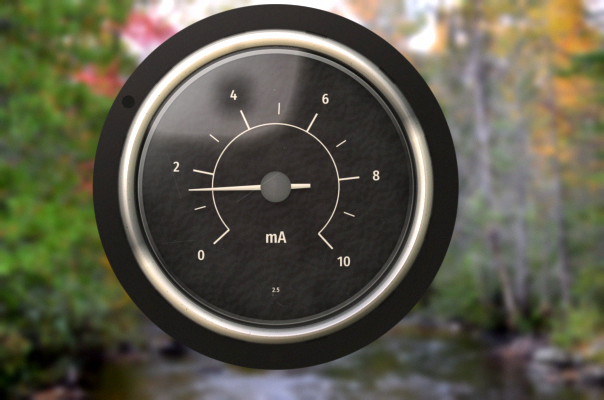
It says 1.5; mA
